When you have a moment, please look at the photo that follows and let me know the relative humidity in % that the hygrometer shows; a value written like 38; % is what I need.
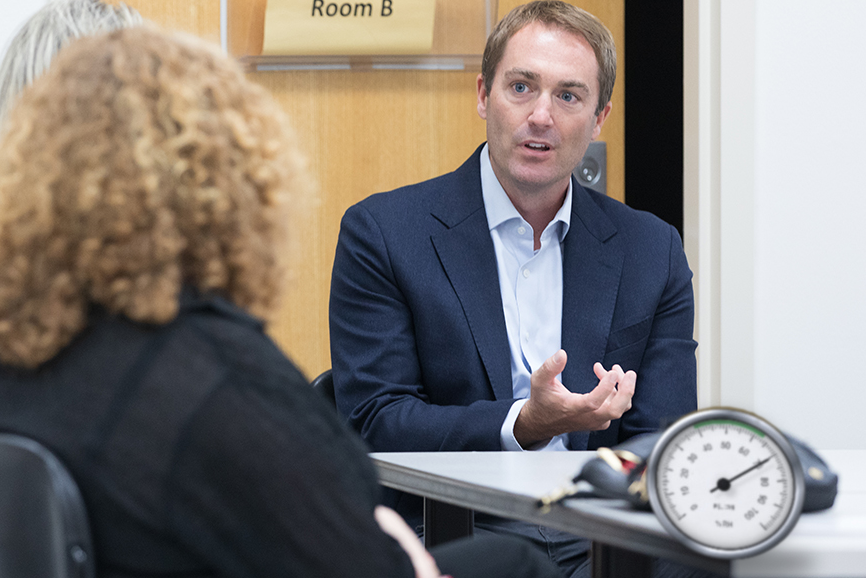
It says 70; %
